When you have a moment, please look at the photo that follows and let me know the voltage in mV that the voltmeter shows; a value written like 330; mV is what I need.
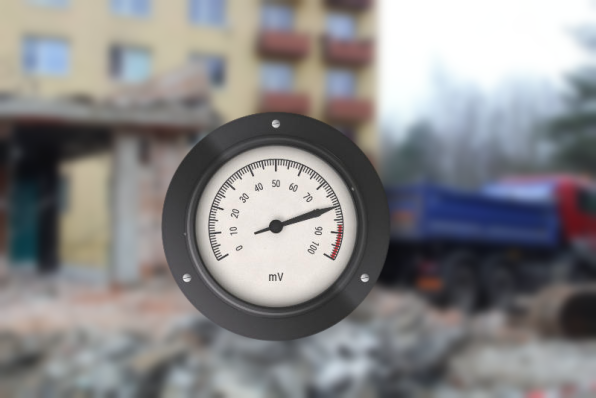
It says 80; mV
